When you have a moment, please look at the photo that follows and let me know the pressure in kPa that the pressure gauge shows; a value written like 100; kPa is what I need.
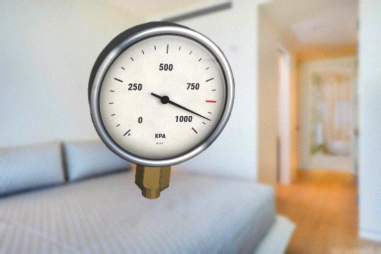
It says 925; kPa
